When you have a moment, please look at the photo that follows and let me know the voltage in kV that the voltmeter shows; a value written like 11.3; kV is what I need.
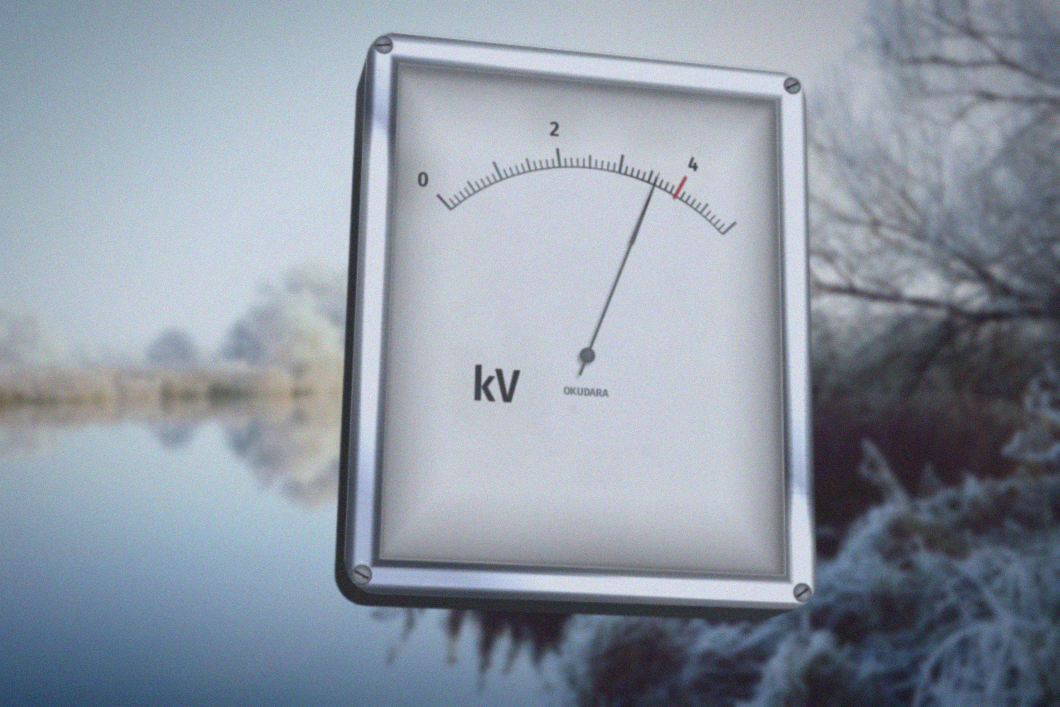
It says 3.6; kV
